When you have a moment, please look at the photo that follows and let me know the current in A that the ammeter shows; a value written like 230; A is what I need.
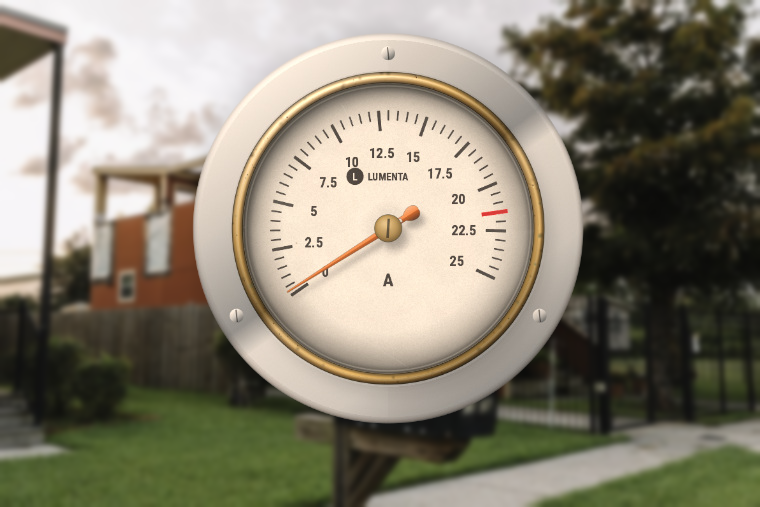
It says 0.25; A
